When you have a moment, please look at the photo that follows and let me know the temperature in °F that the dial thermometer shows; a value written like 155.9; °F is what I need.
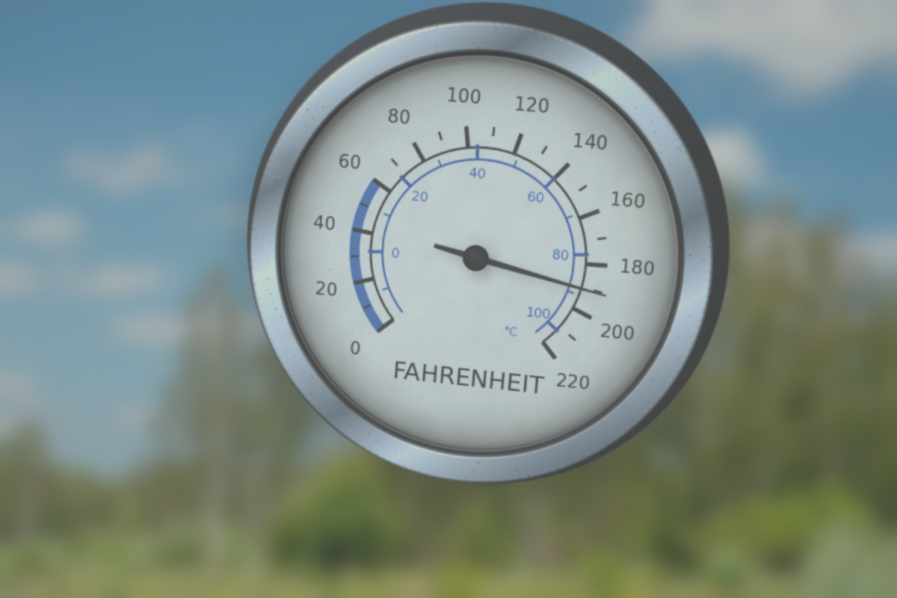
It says 190; °F
